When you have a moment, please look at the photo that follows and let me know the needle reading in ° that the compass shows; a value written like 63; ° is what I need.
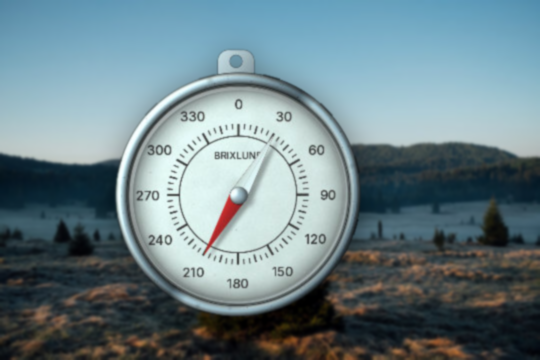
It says 210; °
